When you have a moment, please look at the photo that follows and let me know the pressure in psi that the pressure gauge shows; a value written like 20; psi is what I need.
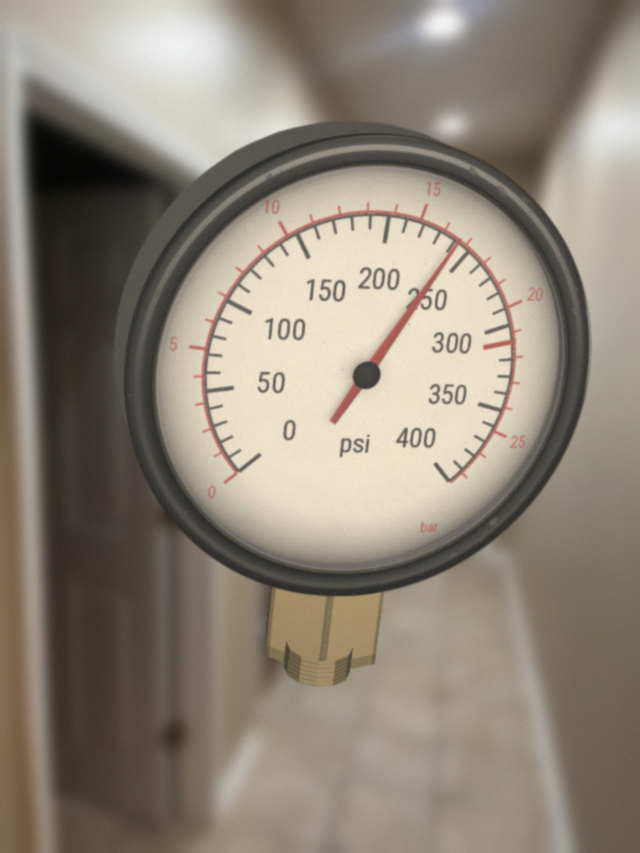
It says 240; psi
